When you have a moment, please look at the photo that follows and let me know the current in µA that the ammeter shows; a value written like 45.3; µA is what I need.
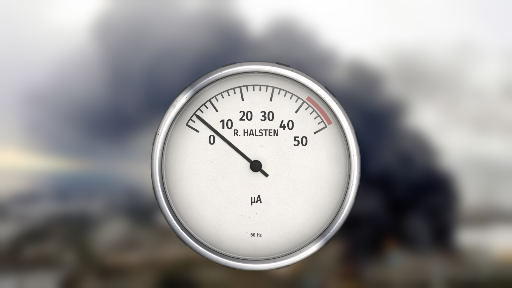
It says 4; µA
